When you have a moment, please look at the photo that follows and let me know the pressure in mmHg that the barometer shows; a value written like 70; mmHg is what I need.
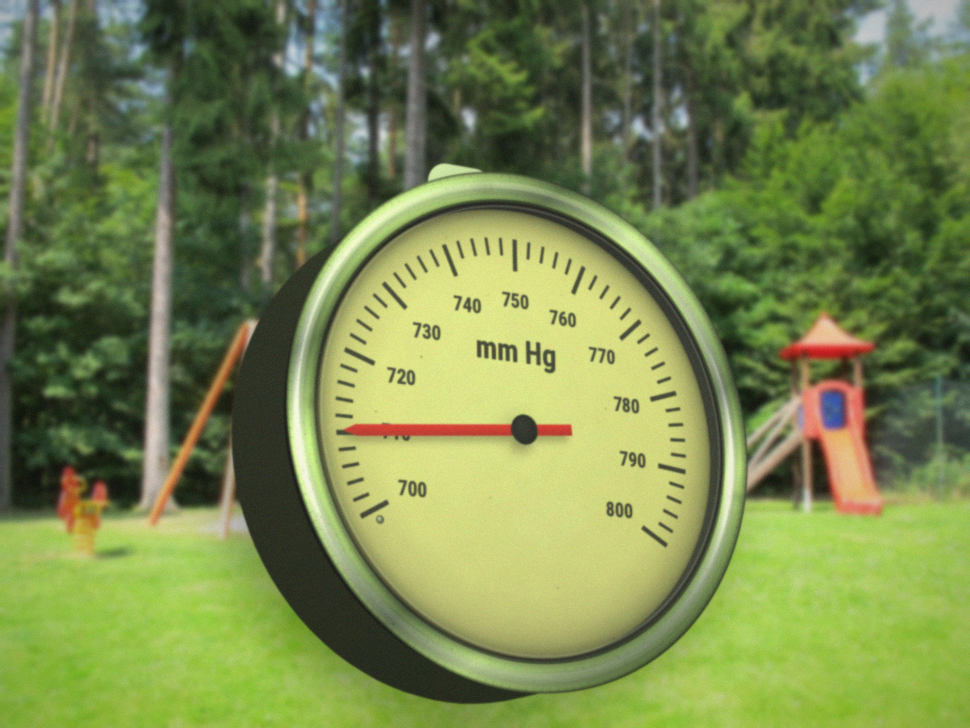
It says 710; mmHg
